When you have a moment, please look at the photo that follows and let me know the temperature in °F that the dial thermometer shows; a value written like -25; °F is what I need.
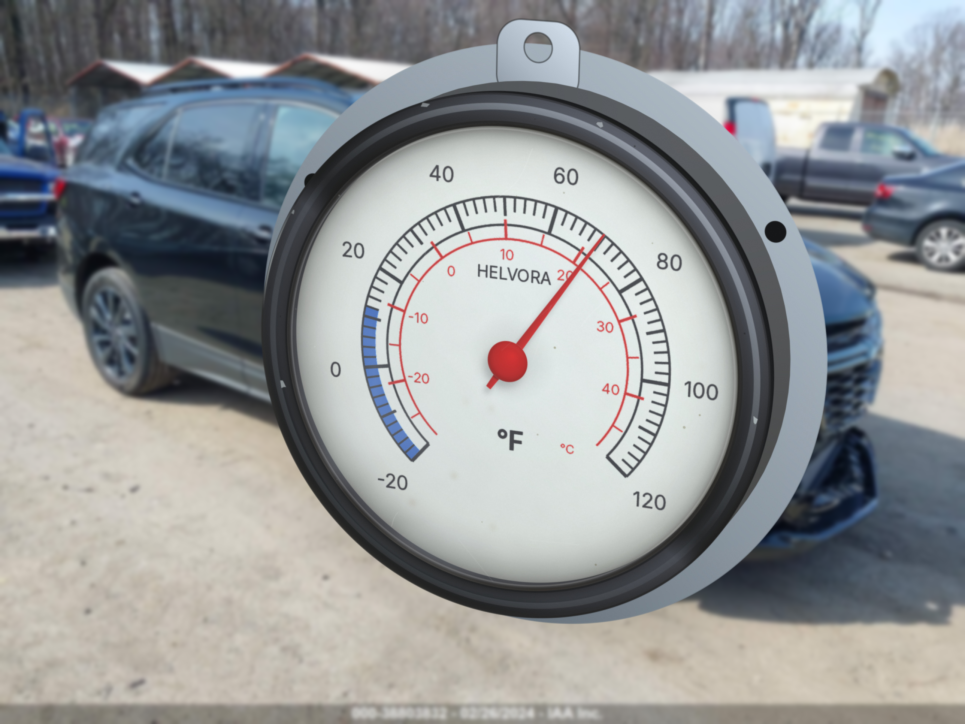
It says 70; °F
